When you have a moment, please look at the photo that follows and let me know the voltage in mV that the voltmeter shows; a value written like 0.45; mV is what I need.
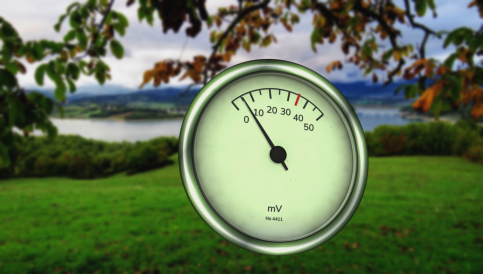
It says 5; mV
